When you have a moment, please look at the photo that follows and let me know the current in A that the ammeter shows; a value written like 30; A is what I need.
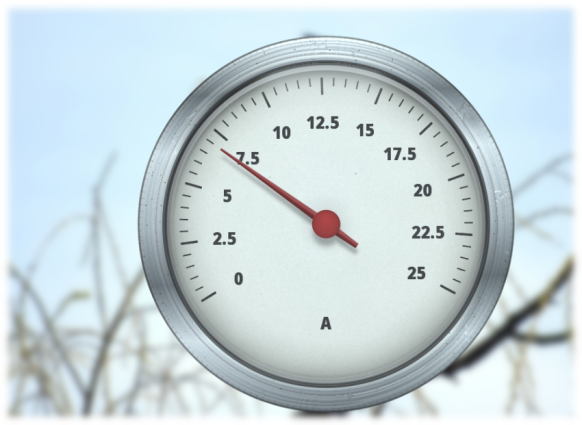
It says 7; A
